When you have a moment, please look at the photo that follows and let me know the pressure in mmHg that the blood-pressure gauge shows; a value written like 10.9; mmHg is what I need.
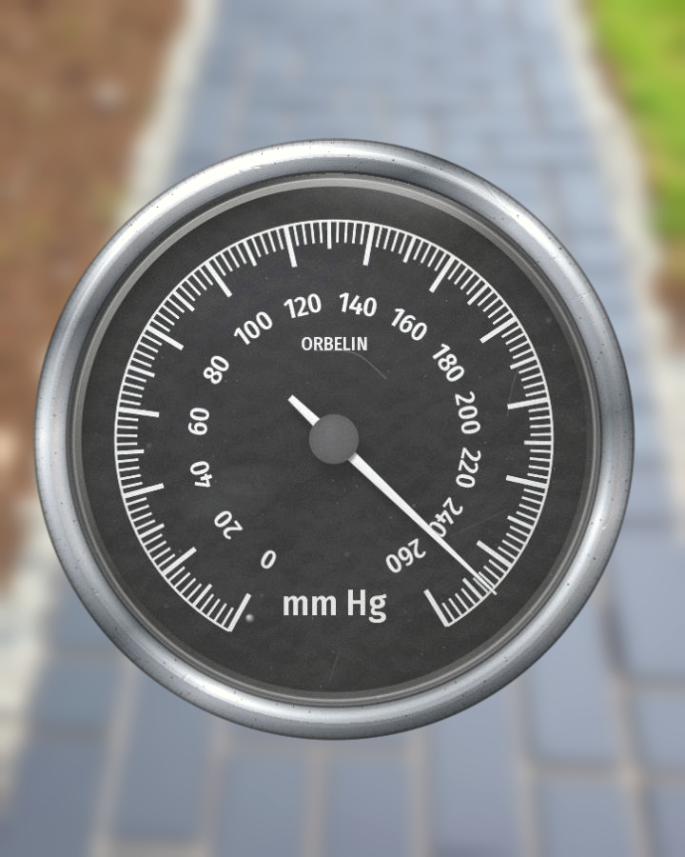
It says 247; mmHg
